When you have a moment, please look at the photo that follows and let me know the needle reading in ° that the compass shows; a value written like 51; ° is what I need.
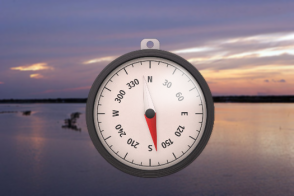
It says 170; °
